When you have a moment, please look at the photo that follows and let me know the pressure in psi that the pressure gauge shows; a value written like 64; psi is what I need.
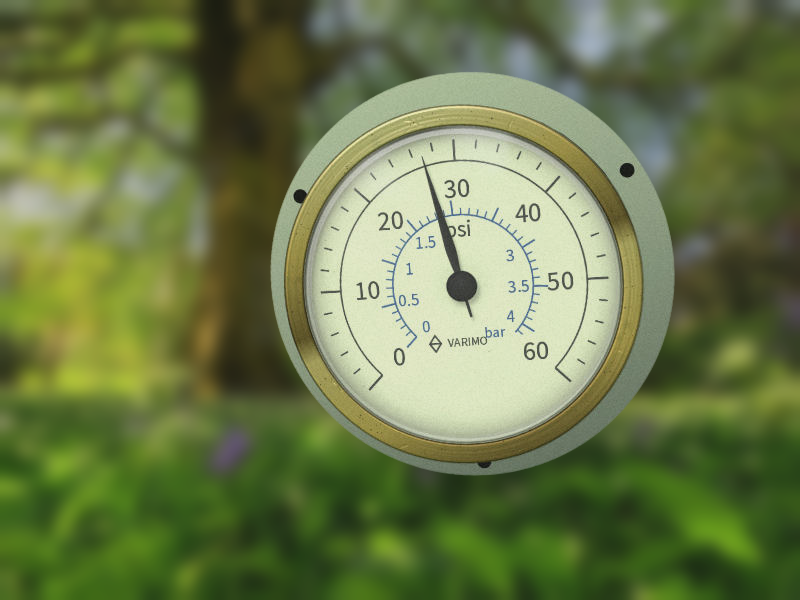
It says 27; psi
